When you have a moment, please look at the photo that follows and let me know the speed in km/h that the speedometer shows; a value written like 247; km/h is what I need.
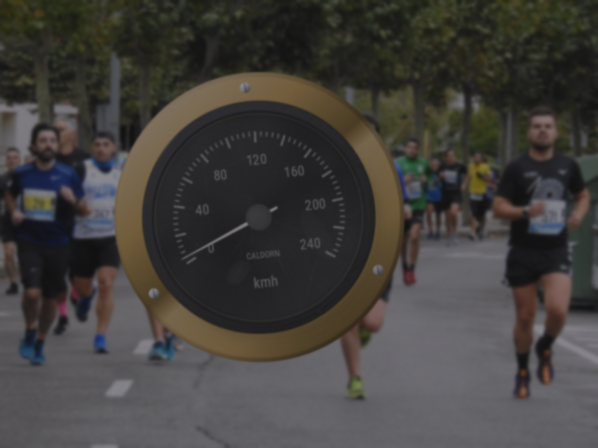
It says 4; km/h
